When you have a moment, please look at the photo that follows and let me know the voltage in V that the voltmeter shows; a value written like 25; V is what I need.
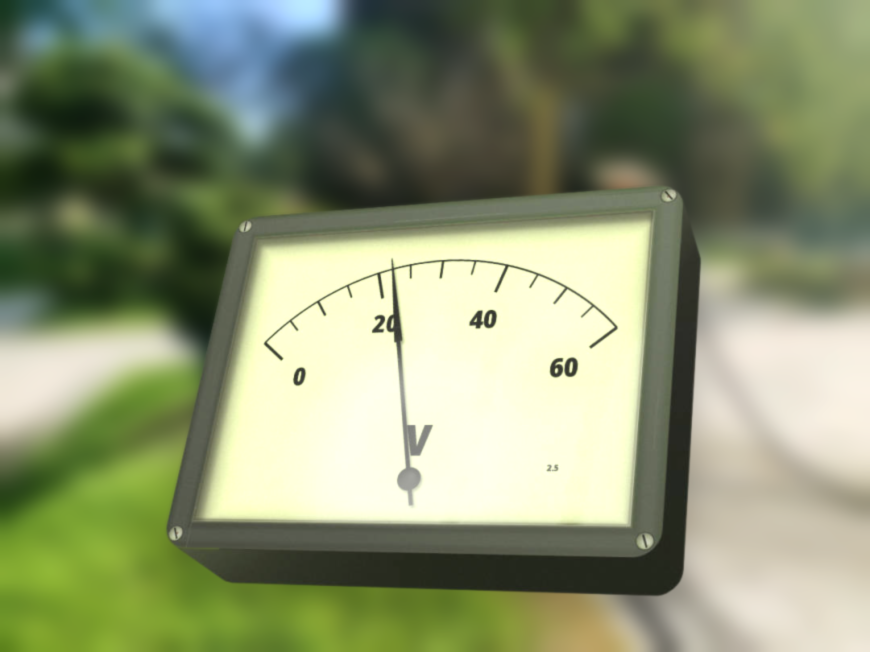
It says 22.5; V
